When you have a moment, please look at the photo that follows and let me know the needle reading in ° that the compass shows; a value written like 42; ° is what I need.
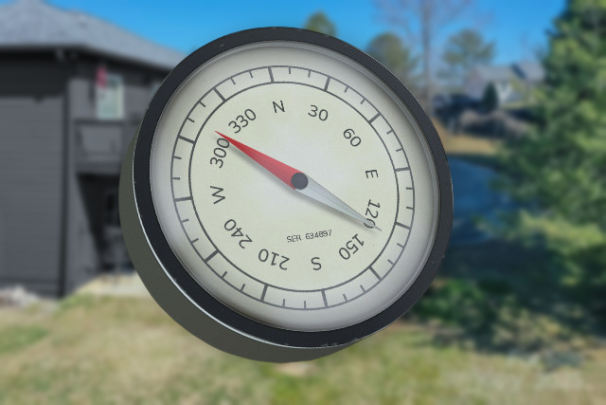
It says 310; °
